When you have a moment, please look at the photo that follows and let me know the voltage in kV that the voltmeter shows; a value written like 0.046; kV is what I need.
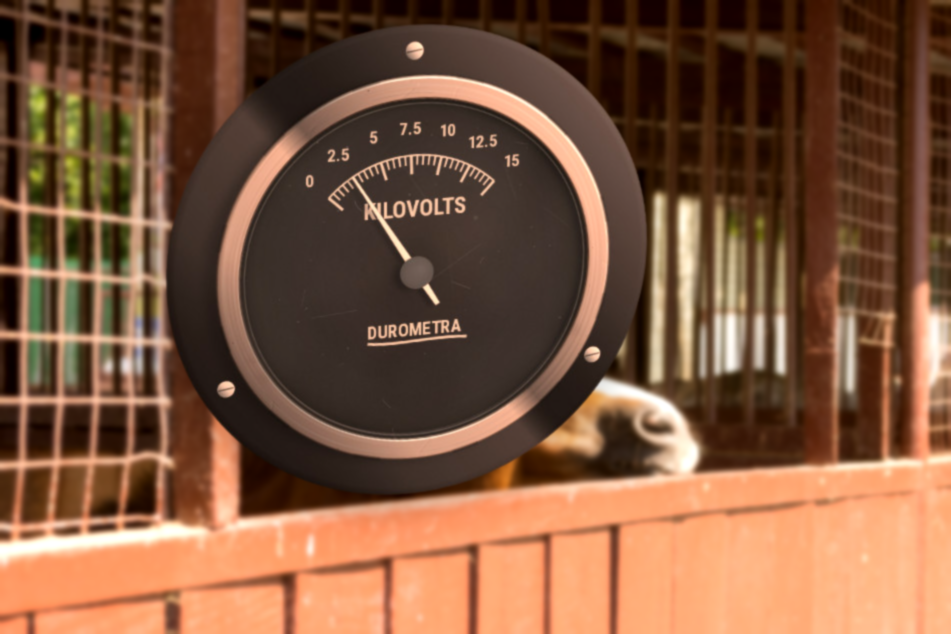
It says 2.5; kV
